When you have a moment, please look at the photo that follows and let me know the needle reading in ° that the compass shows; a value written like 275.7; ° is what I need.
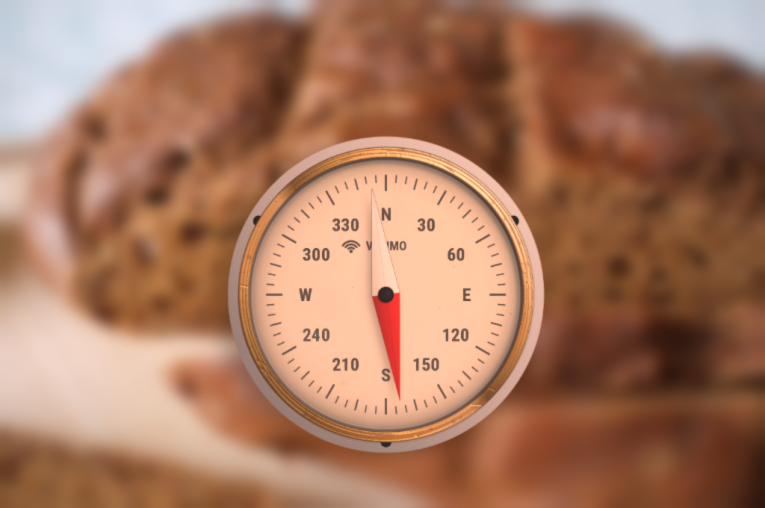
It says 172.5; °
